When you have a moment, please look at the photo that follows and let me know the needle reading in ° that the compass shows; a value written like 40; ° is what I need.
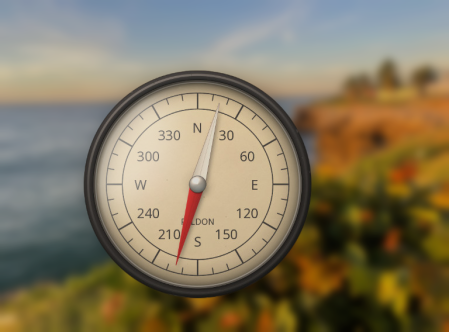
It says 195; °
